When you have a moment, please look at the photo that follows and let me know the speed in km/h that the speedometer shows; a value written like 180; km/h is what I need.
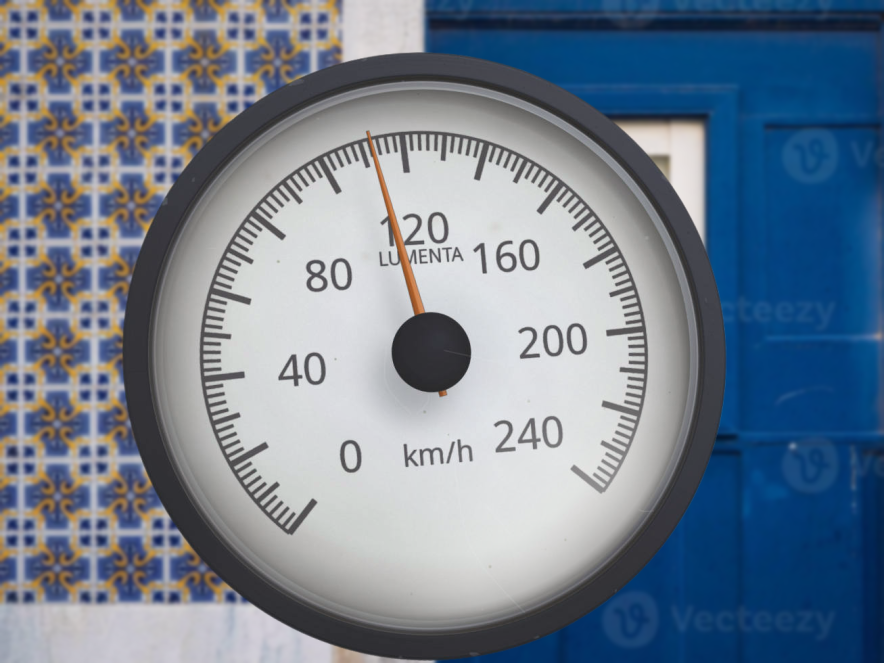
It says 112; km/h
